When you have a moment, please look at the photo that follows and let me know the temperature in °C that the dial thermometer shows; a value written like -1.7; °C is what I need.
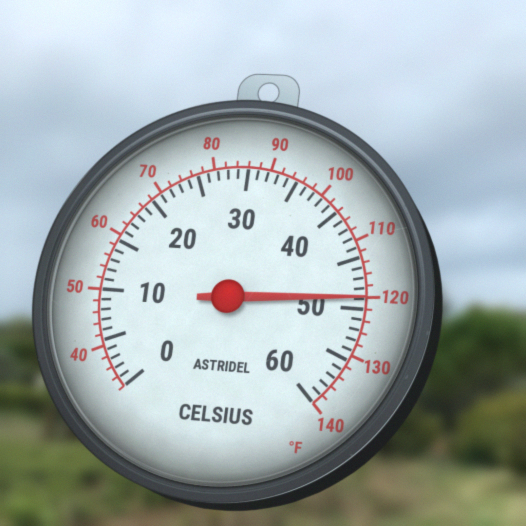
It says 49; °C
